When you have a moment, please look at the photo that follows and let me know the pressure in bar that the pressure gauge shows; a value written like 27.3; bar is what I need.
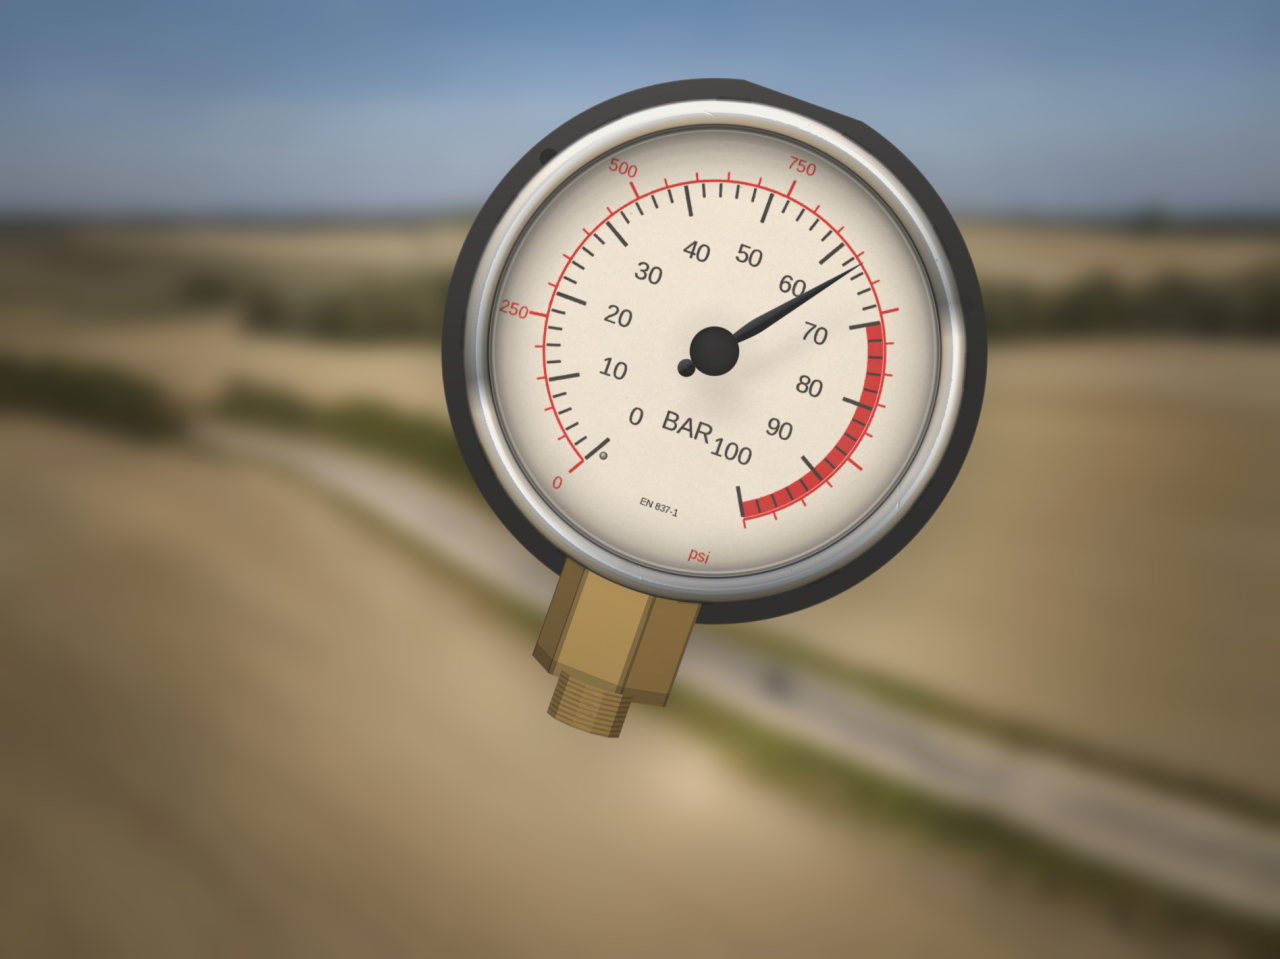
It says 63; bar
